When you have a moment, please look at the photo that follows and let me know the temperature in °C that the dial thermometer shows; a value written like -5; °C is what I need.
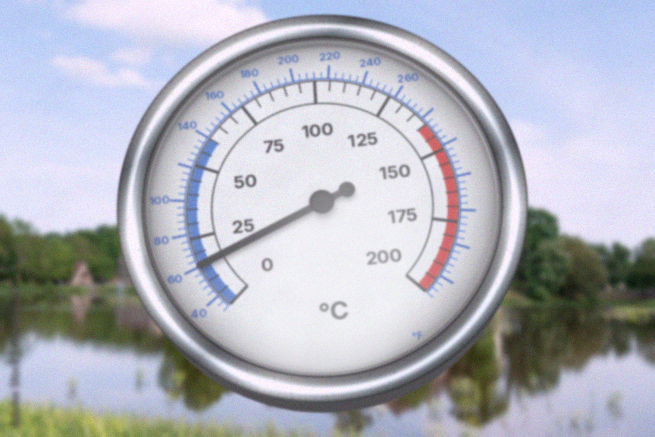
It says 15; °C
